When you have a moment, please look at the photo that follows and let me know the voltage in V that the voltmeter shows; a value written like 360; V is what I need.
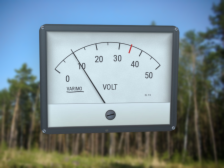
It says 10; V
